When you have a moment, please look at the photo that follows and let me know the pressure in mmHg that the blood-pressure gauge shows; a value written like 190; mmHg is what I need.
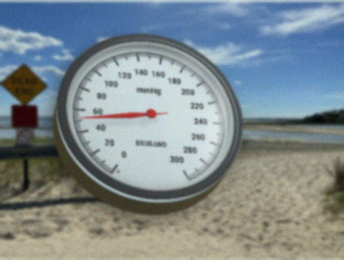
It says 50; mmHg
